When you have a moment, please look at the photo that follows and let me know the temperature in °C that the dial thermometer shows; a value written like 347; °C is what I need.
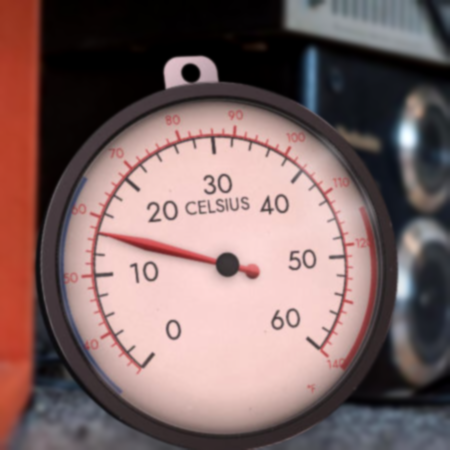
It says 14; °C
